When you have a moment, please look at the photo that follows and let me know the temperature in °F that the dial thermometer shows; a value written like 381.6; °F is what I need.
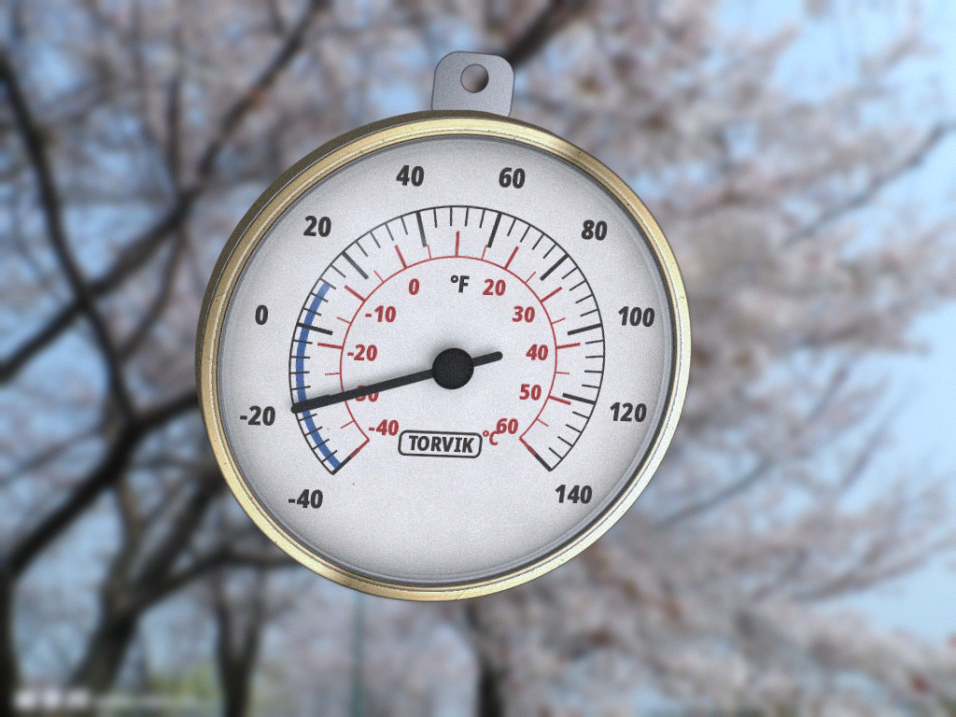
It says -20; °F
